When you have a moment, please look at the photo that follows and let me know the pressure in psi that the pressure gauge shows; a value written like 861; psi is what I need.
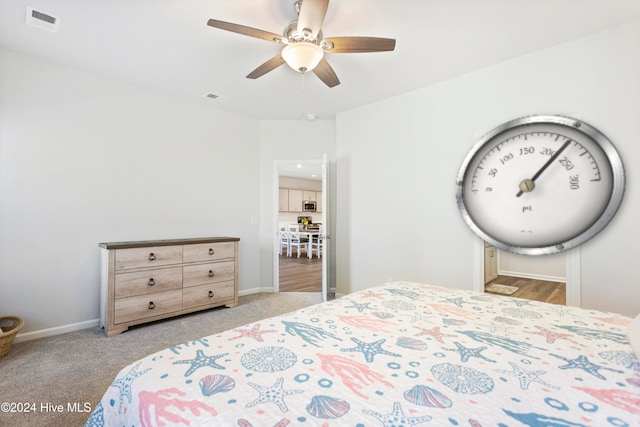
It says 220; psi
